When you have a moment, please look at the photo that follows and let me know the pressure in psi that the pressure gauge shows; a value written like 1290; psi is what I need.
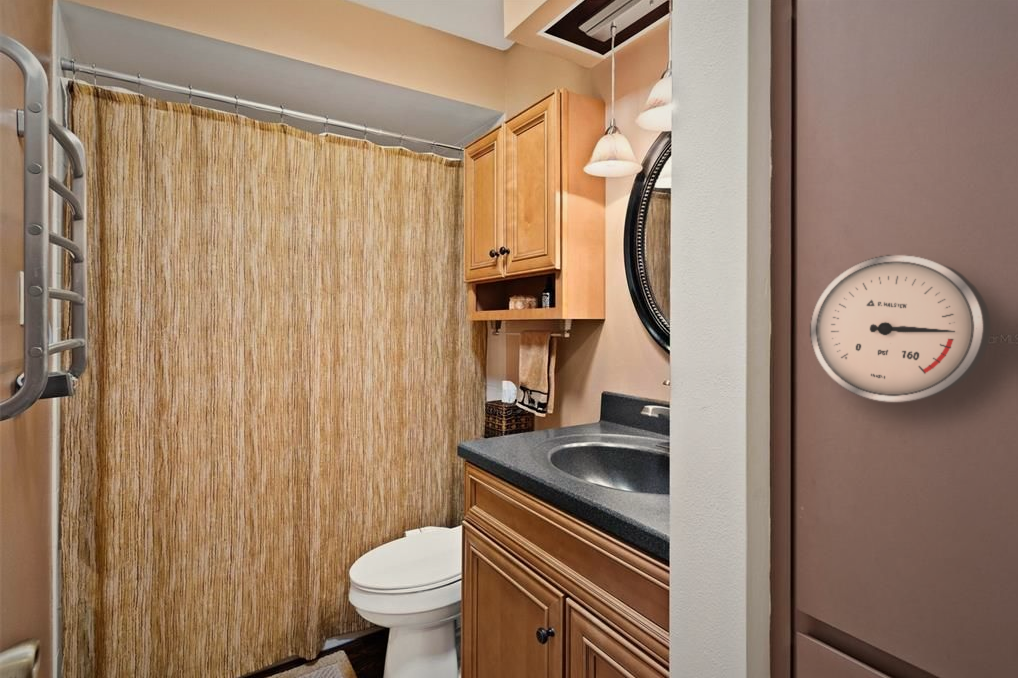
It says 130; psi
